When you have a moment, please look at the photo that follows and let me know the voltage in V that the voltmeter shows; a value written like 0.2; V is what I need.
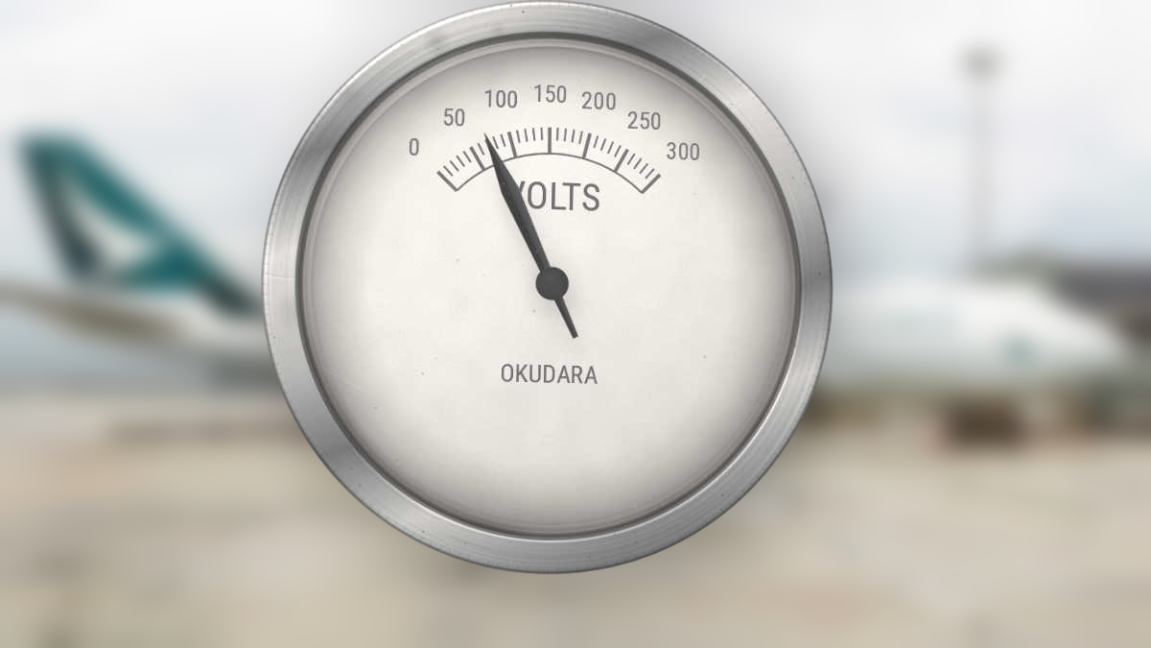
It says 70; V
